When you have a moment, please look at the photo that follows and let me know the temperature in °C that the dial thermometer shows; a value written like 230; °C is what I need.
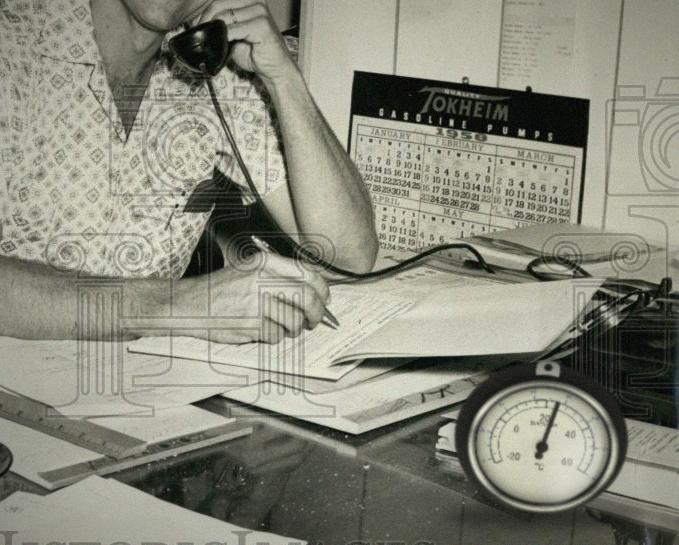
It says 24; °C
